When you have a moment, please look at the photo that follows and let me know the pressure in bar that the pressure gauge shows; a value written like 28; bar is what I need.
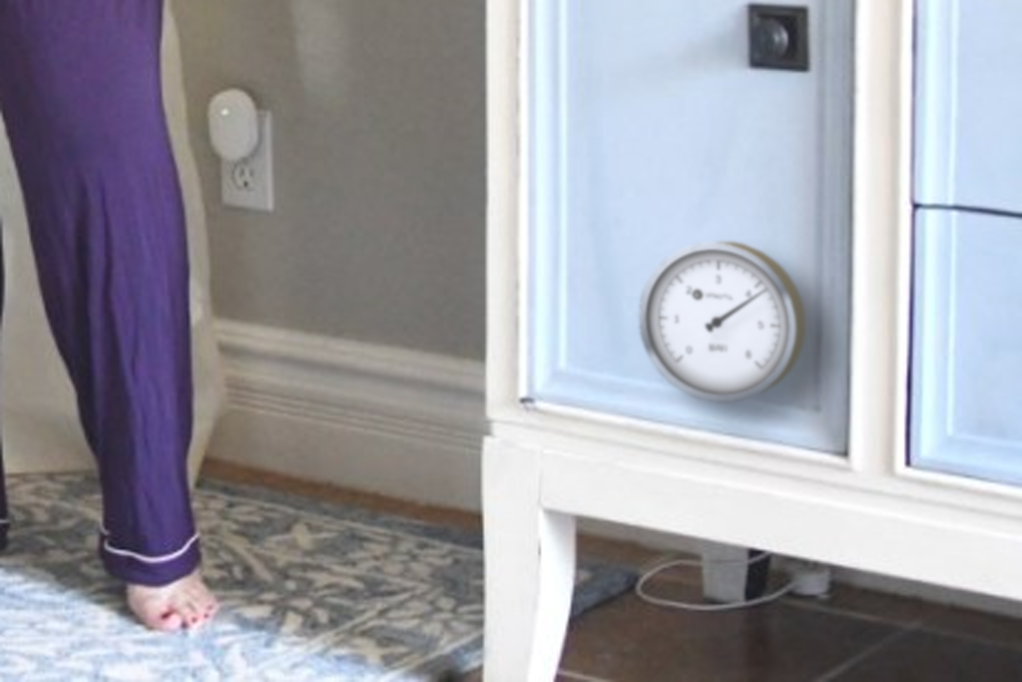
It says 4.2; bar
